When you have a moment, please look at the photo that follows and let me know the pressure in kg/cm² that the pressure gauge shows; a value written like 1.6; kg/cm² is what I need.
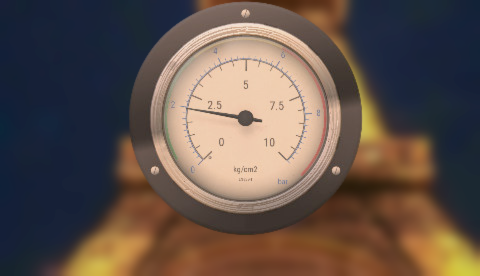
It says 2; kg/cm²
